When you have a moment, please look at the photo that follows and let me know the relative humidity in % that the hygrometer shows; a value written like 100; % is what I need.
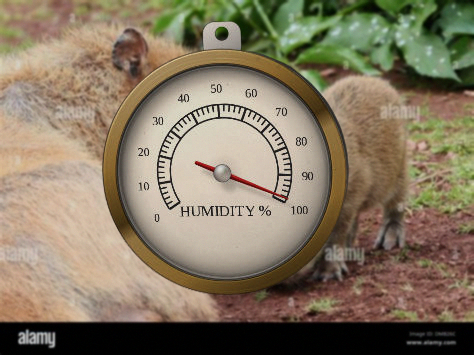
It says 98; %
